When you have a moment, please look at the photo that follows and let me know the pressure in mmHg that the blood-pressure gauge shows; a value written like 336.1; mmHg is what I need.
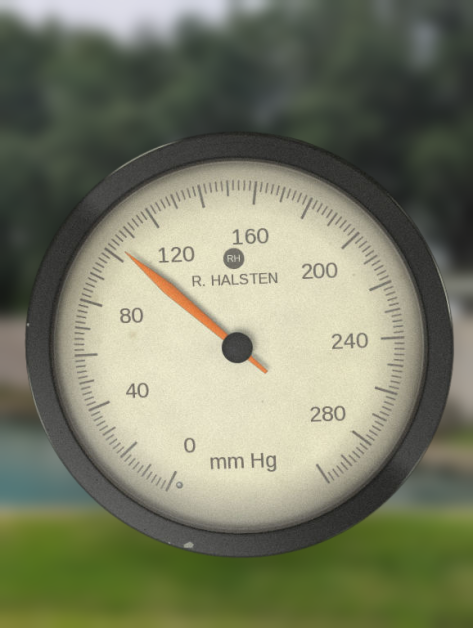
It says 104; mmHg
